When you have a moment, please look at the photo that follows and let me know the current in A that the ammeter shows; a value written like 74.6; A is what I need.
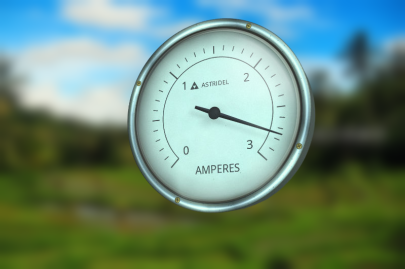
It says 2.75; A
